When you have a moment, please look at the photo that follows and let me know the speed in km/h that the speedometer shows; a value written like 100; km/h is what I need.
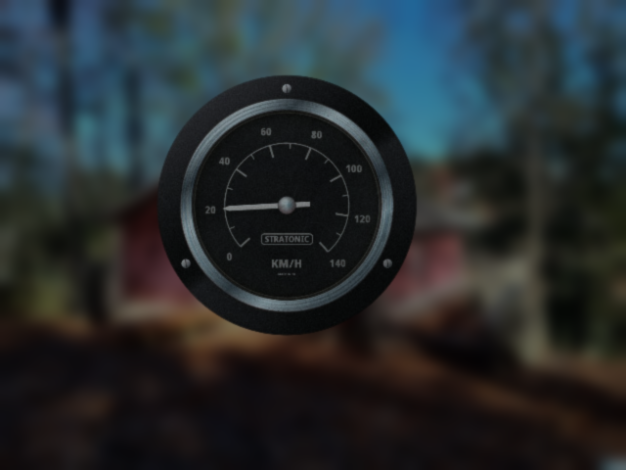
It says 20; km/h
